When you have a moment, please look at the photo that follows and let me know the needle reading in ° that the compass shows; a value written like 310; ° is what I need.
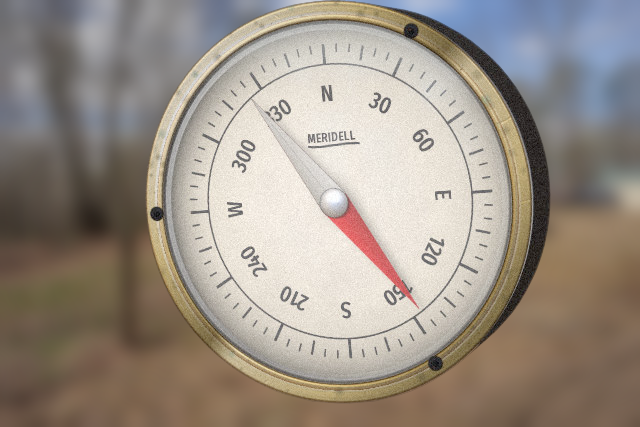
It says 145; °
